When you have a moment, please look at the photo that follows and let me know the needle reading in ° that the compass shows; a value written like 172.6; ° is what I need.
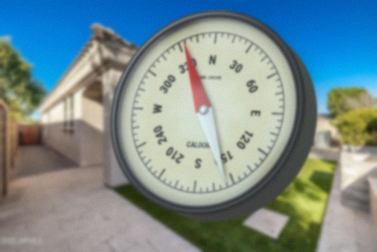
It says 335; °
